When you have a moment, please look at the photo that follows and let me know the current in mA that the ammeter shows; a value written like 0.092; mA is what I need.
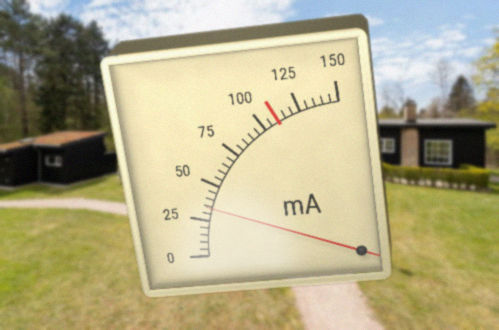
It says 35; mA
